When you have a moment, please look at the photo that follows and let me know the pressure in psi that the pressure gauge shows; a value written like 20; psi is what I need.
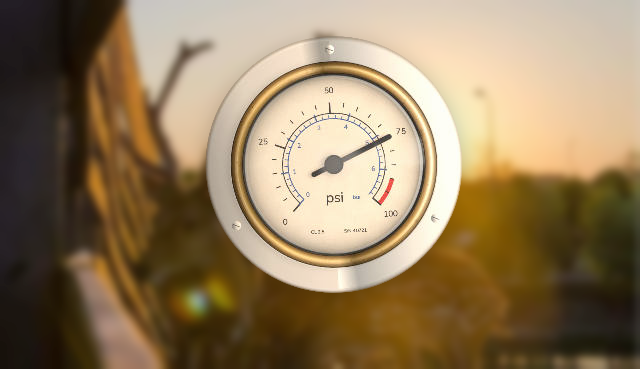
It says 75; psi
